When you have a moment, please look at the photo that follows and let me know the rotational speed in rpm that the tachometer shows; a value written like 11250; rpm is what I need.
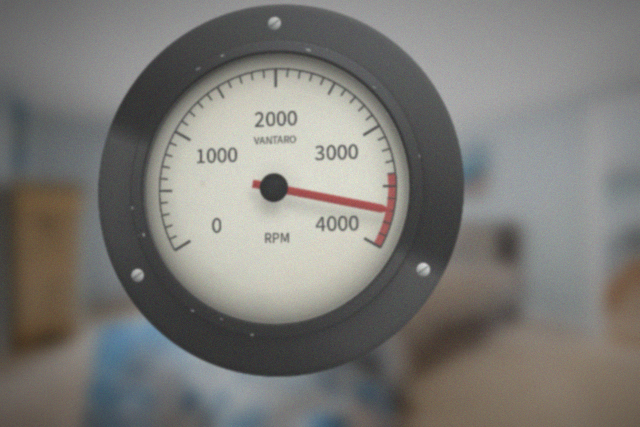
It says 3700; rpm
